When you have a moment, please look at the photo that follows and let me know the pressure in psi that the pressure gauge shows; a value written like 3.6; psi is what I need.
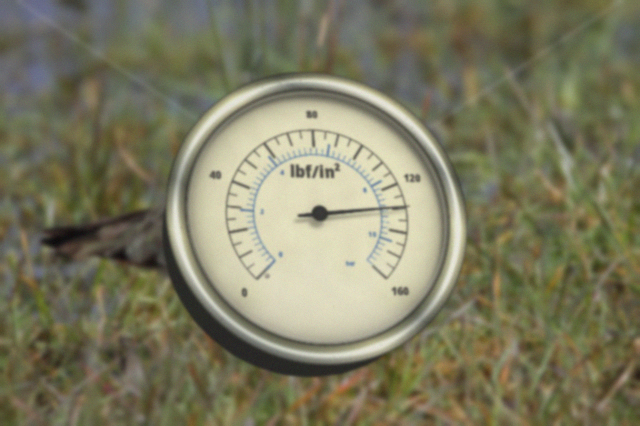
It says 130; psi
